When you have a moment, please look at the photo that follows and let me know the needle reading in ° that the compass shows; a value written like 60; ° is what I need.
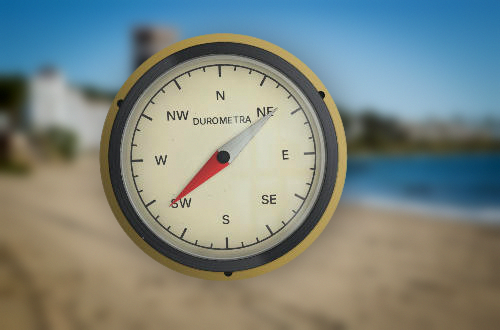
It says 230; °
